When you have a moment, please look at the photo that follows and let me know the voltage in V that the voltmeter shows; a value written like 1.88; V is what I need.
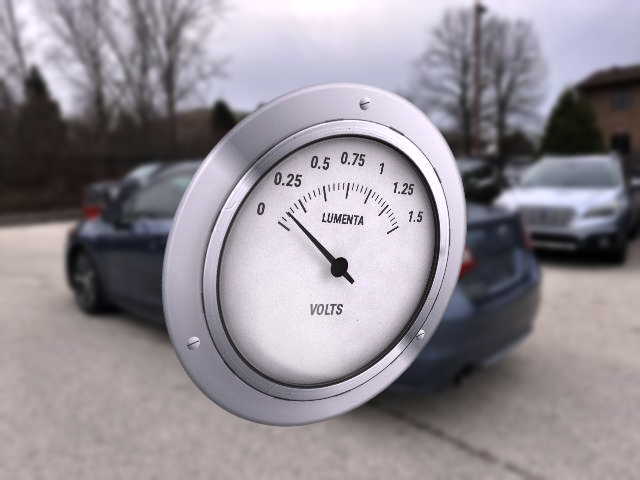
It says 0.1; V
